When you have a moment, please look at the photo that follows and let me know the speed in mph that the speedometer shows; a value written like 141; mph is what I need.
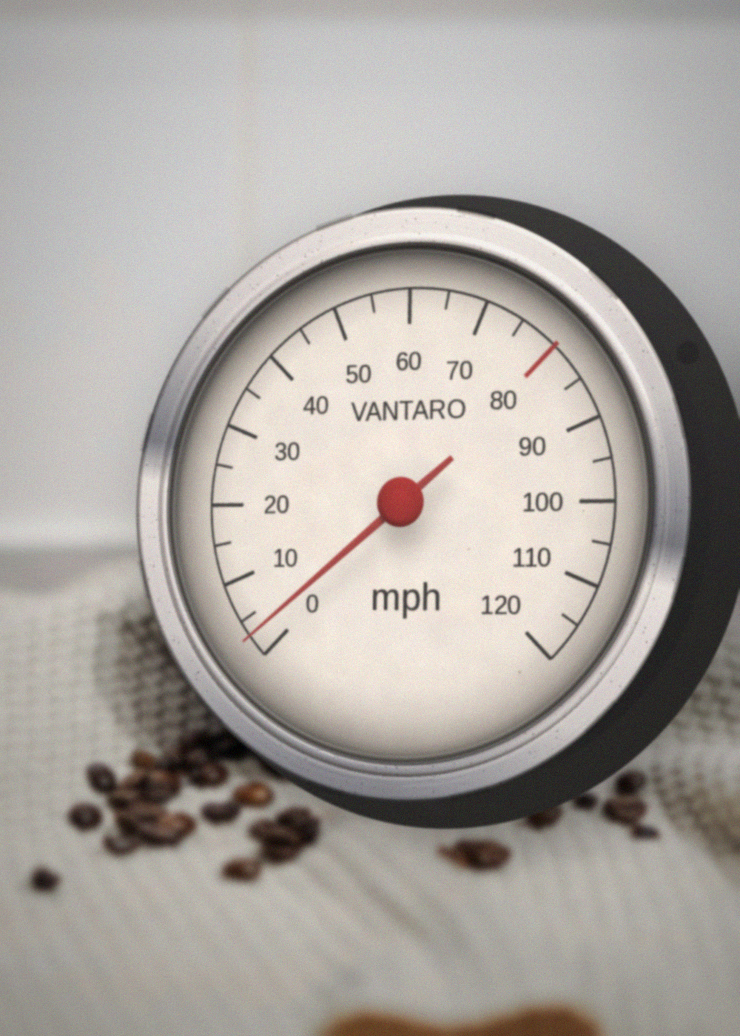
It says 2.5; mph
